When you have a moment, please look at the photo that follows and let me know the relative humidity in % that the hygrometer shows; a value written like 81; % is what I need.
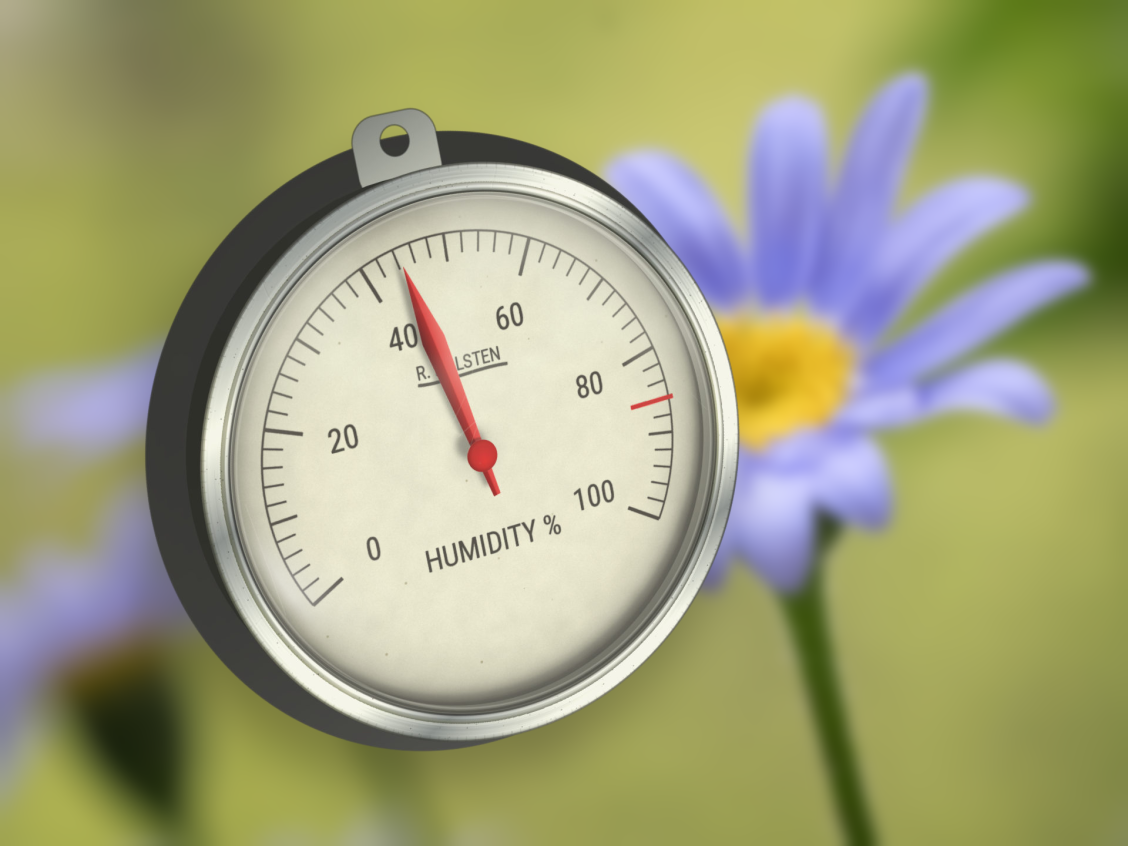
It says 44; %
